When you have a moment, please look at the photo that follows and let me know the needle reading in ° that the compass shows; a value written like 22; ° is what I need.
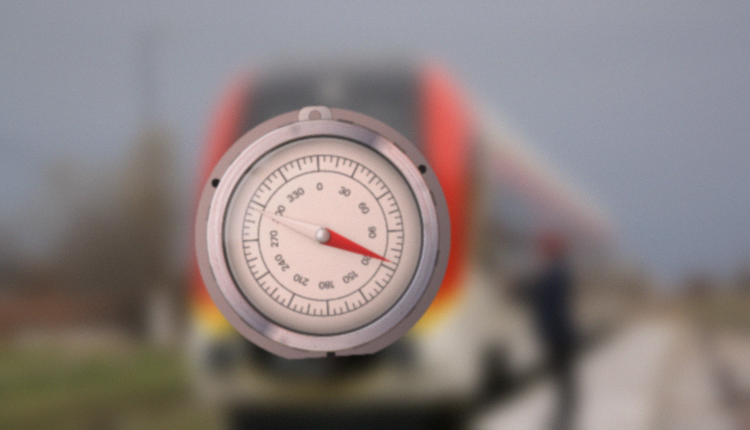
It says 115; °
